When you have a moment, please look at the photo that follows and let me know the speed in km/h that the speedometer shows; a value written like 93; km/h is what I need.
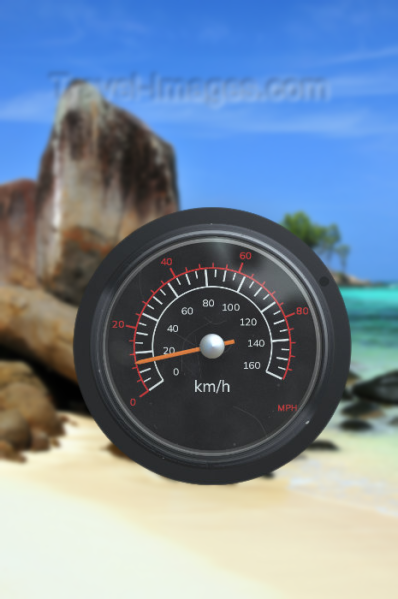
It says 15; km/h
